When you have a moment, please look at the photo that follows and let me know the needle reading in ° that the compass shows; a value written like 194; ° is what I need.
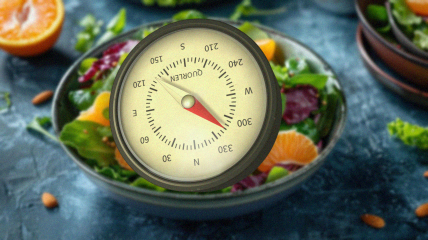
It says 315; °
